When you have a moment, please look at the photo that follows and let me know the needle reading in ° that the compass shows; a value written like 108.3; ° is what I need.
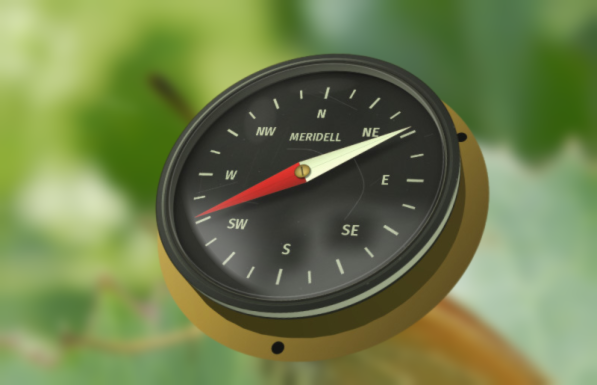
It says 240; °
